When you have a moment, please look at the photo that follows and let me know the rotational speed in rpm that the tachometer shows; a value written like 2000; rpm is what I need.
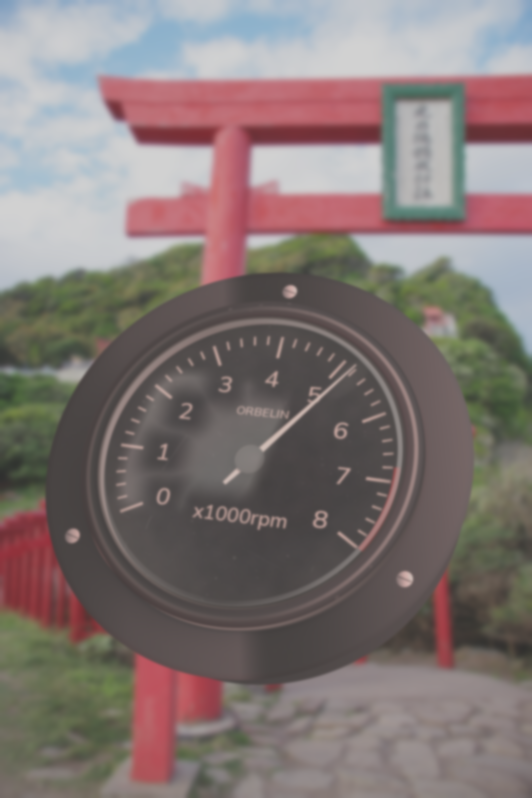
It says 5200; rpm
